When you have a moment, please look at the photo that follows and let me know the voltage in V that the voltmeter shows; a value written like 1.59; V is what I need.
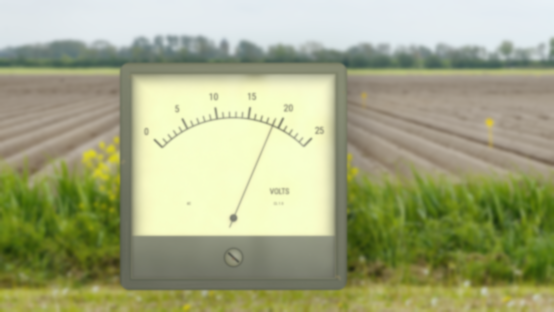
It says 19; V
